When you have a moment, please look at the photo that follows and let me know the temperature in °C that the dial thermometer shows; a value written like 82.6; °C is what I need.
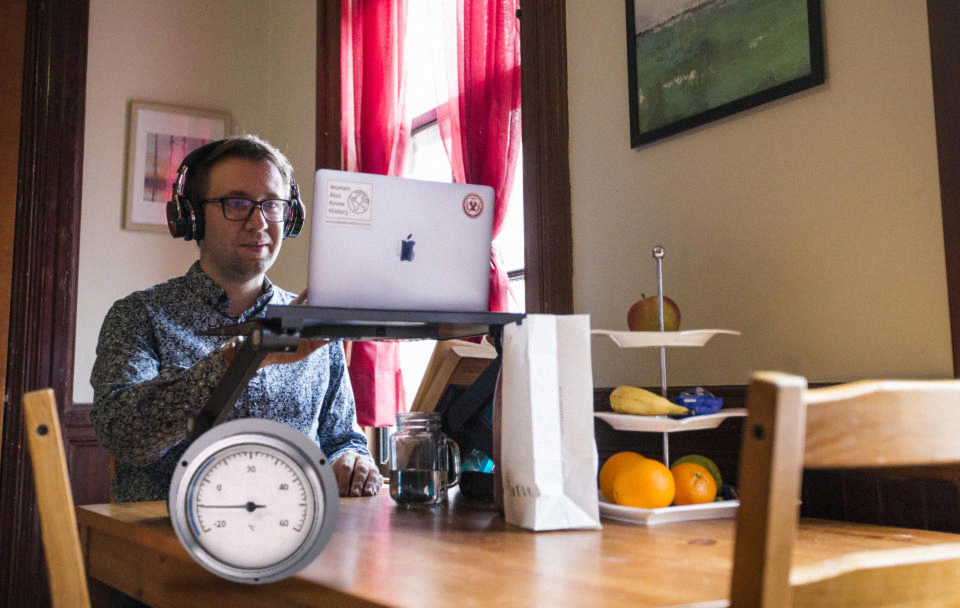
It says -10; °C
